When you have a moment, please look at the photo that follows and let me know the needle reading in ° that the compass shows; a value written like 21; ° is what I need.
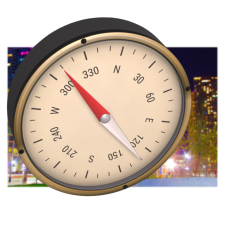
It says 310; °
